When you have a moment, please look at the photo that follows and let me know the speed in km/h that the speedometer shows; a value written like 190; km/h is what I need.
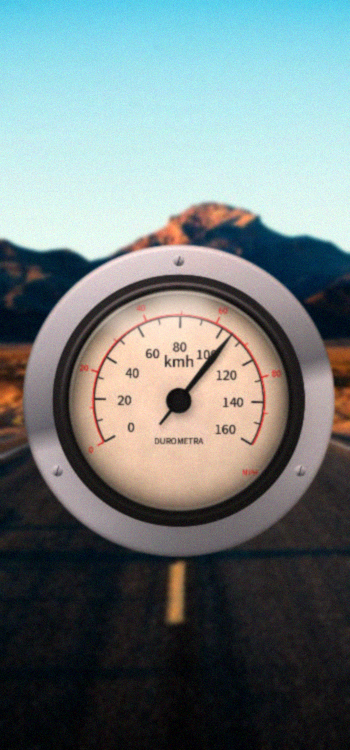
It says 105; km/h
